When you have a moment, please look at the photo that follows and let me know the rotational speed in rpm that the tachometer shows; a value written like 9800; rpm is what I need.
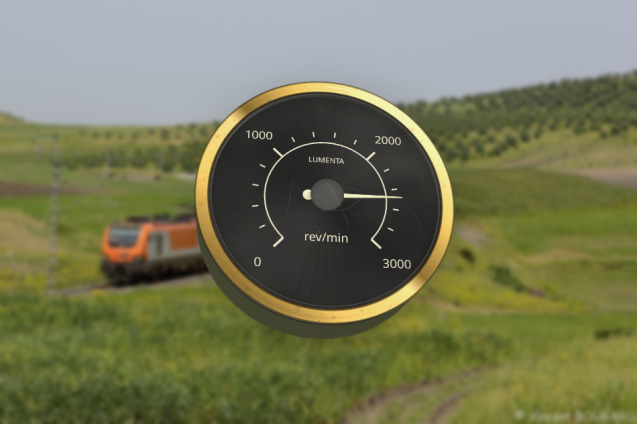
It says 2500; rpm
